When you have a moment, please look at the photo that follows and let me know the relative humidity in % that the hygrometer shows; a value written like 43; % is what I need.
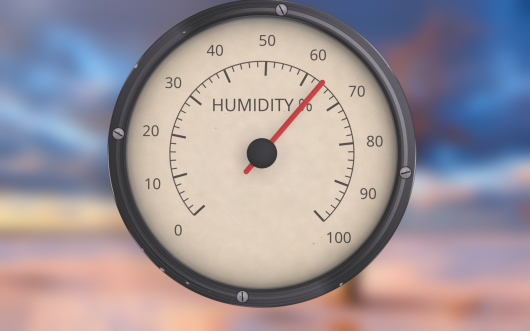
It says 64; %
